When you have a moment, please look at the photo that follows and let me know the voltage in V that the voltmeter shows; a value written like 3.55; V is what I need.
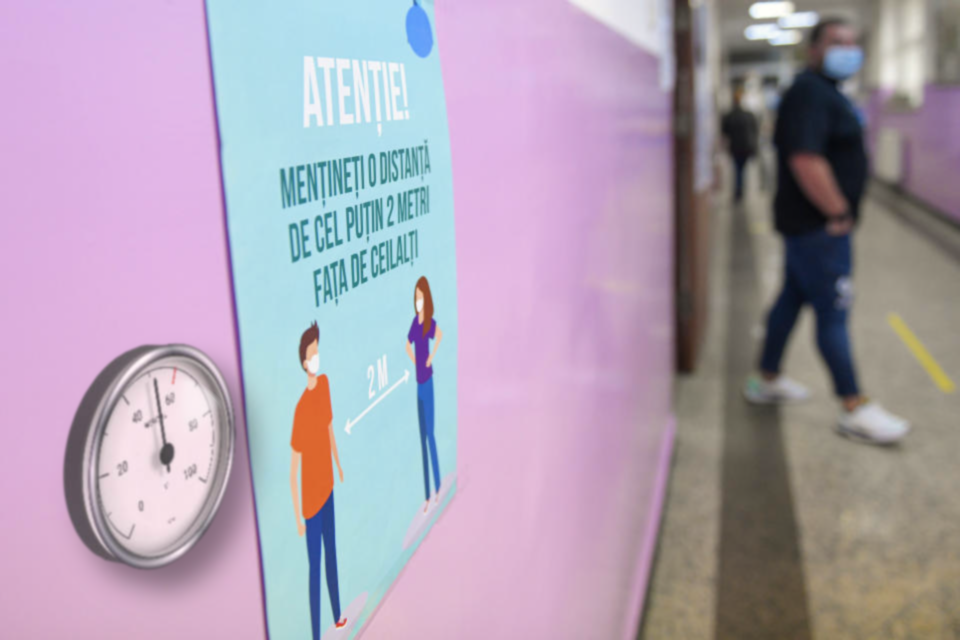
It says 50; V
